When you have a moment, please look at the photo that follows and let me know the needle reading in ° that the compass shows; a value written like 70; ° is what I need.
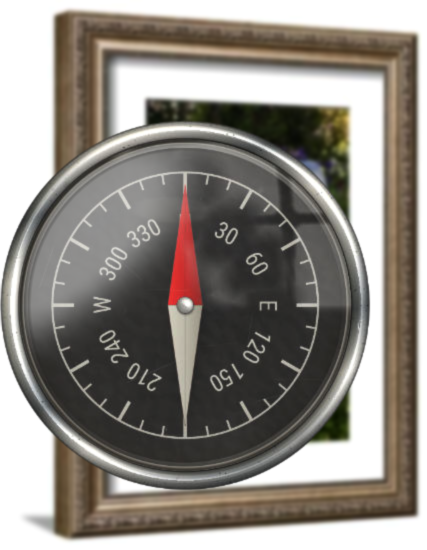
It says 0; °
